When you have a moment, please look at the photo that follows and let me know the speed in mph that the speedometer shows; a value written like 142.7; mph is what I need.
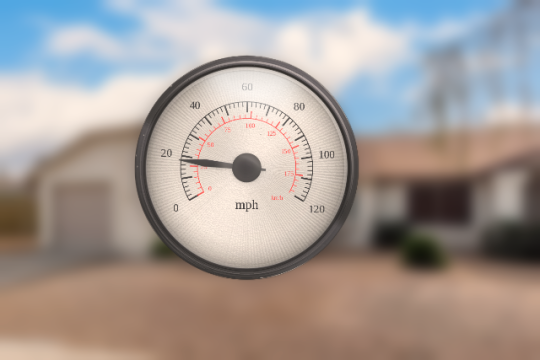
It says 18; mph
